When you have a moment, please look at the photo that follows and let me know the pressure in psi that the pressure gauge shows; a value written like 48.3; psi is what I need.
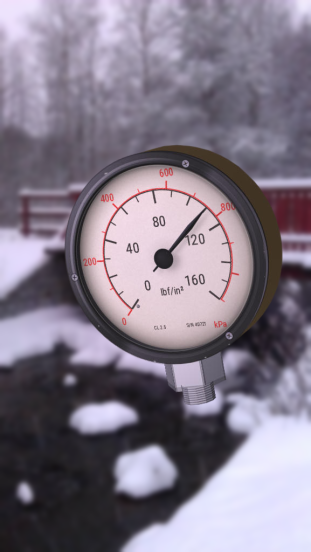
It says 110; psi
